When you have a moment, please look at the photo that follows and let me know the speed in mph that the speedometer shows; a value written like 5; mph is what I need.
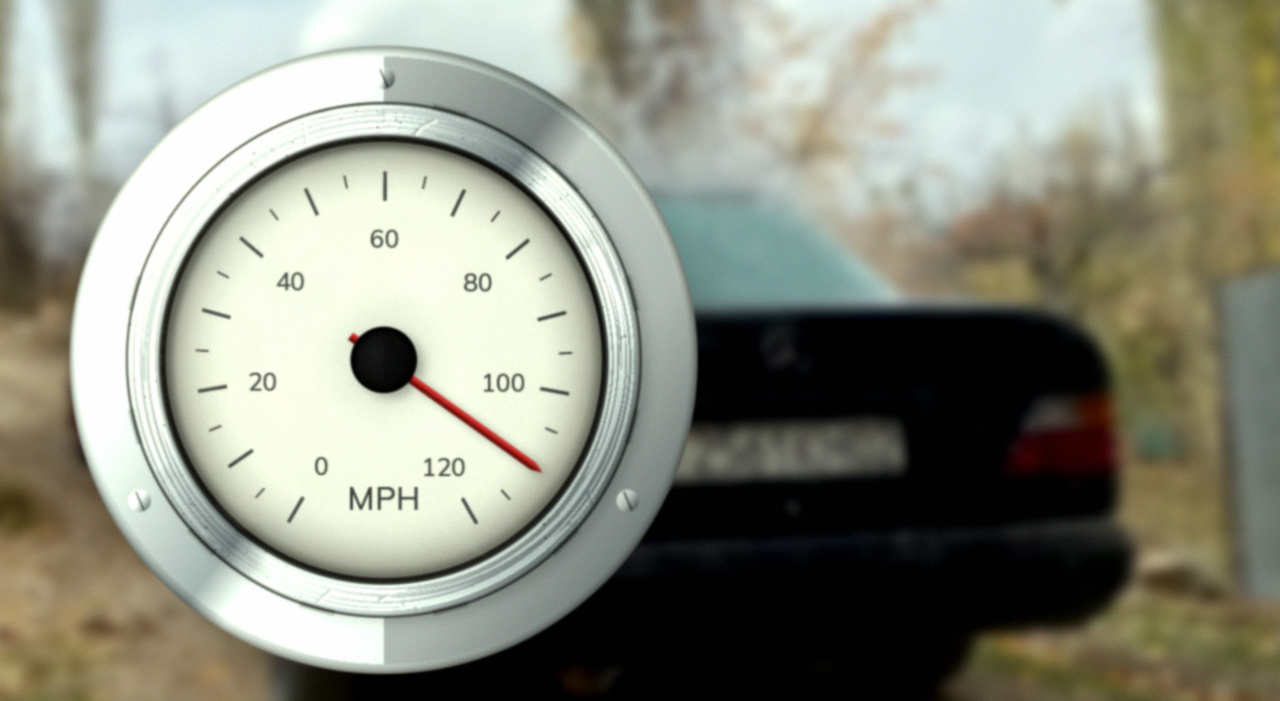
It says 110; mph
